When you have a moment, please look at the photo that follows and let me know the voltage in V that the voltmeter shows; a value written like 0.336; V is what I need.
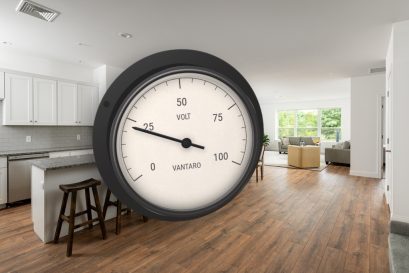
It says 22.5; V
